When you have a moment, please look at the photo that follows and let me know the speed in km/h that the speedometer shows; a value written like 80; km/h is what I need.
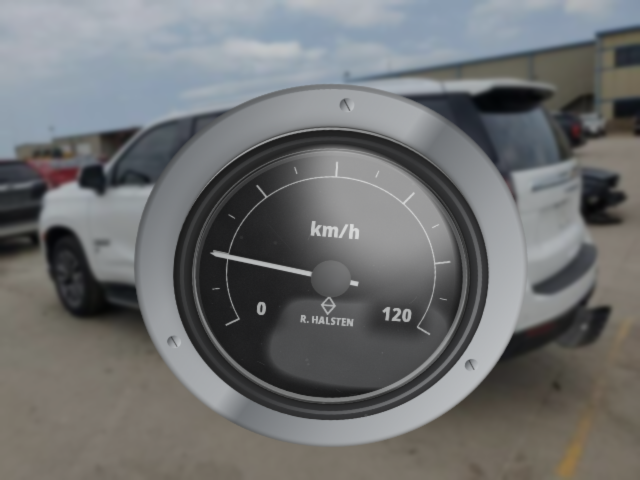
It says 20; km/h
